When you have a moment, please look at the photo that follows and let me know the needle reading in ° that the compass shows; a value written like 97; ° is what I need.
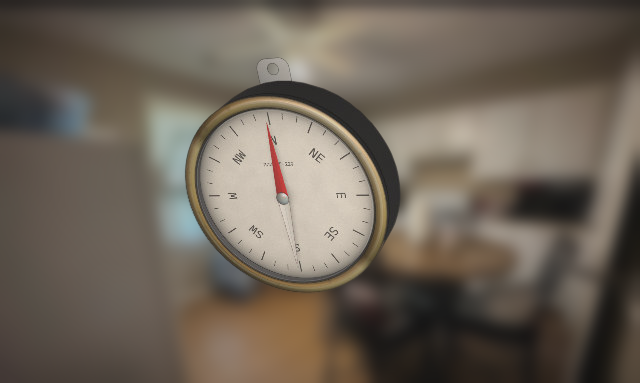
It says 0; °
